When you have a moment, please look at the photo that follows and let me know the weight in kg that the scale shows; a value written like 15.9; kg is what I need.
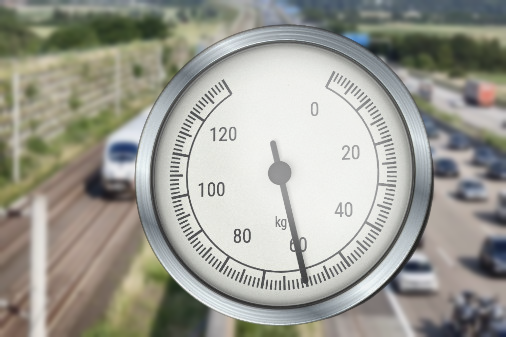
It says 60; kg
